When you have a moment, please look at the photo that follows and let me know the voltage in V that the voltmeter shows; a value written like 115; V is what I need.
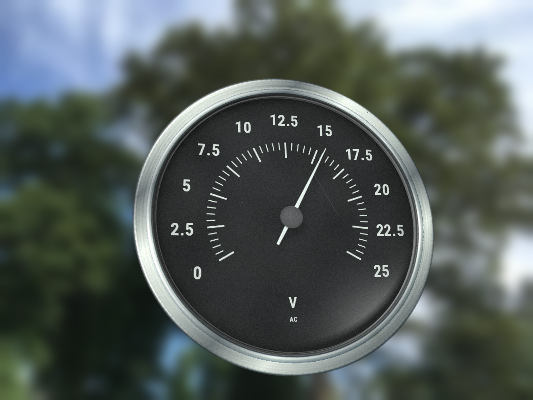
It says 15.5; V
